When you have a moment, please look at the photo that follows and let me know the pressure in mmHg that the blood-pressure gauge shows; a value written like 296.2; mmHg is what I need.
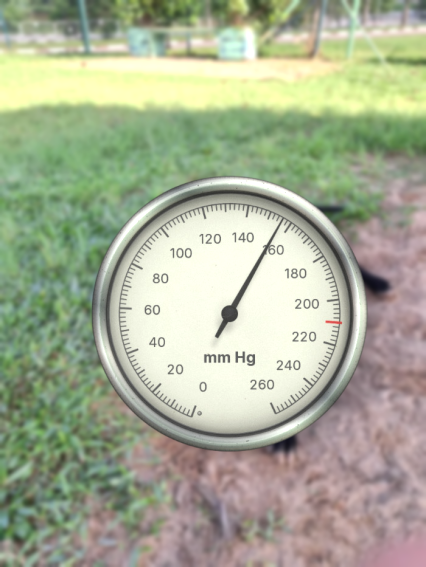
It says 156; mmHg
